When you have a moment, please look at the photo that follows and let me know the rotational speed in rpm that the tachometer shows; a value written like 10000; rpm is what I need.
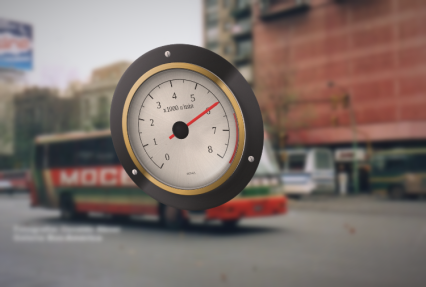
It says 6000; rpm
